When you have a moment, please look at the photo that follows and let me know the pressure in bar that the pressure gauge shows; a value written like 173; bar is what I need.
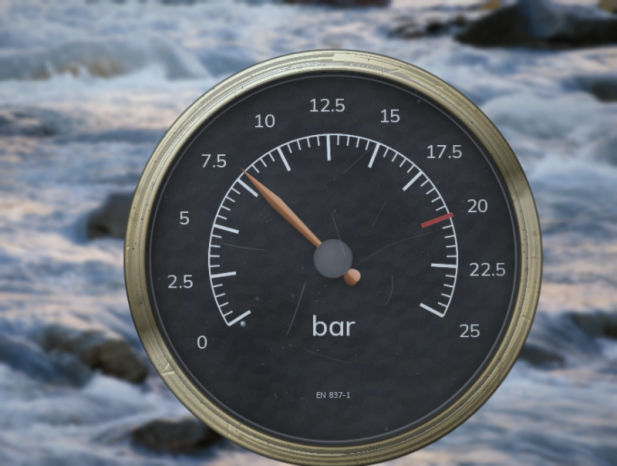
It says 8; bar
